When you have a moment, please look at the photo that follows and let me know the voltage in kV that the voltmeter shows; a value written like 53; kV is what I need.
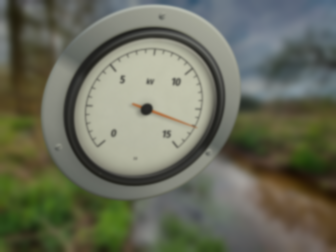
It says 13.5; kV
